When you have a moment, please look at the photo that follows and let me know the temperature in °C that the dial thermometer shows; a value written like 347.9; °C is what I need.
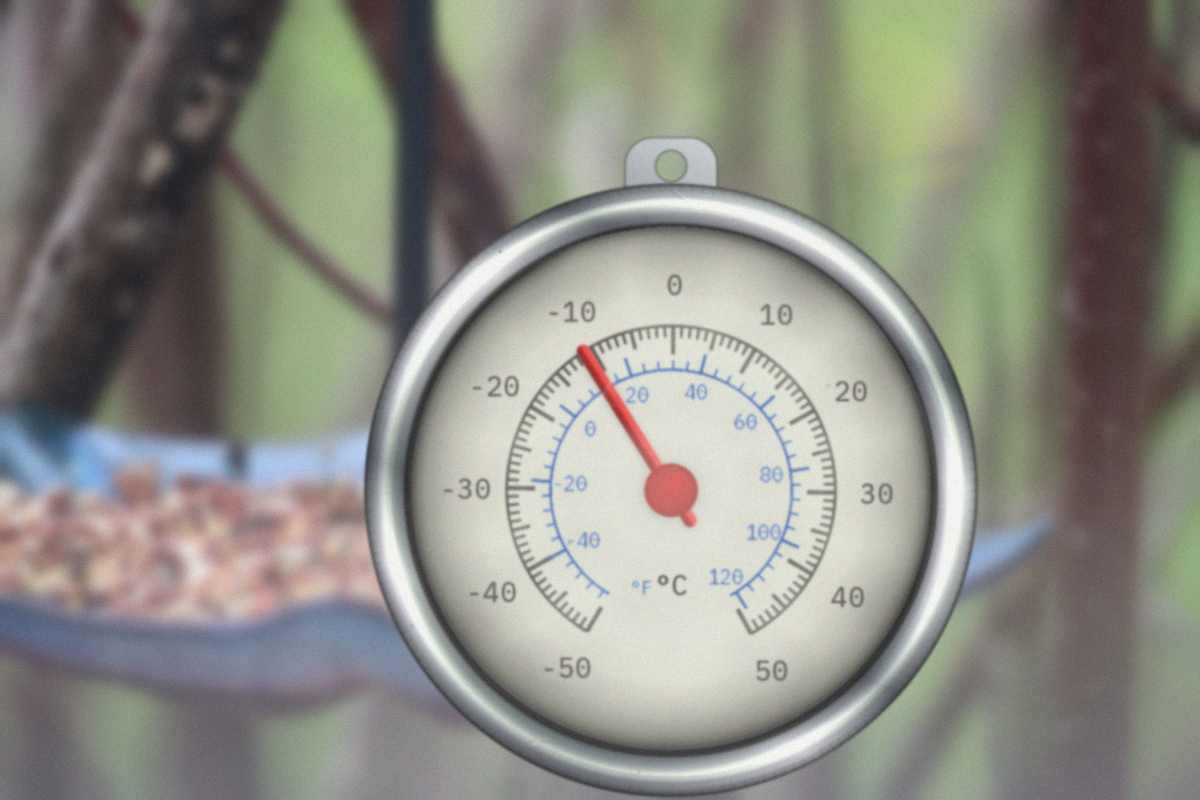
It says -11; °C
